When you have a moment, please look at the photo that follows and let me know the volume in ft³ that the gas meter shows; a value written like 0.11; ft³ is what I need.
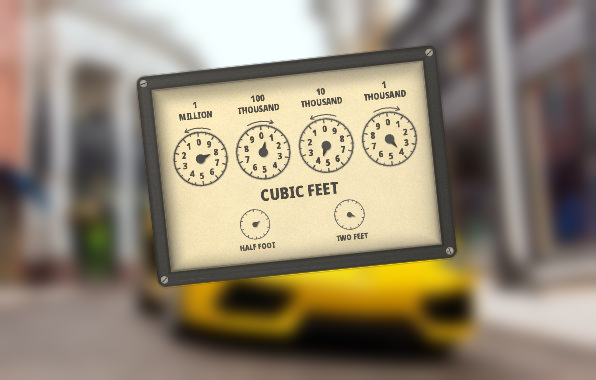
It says 804400; ft³
